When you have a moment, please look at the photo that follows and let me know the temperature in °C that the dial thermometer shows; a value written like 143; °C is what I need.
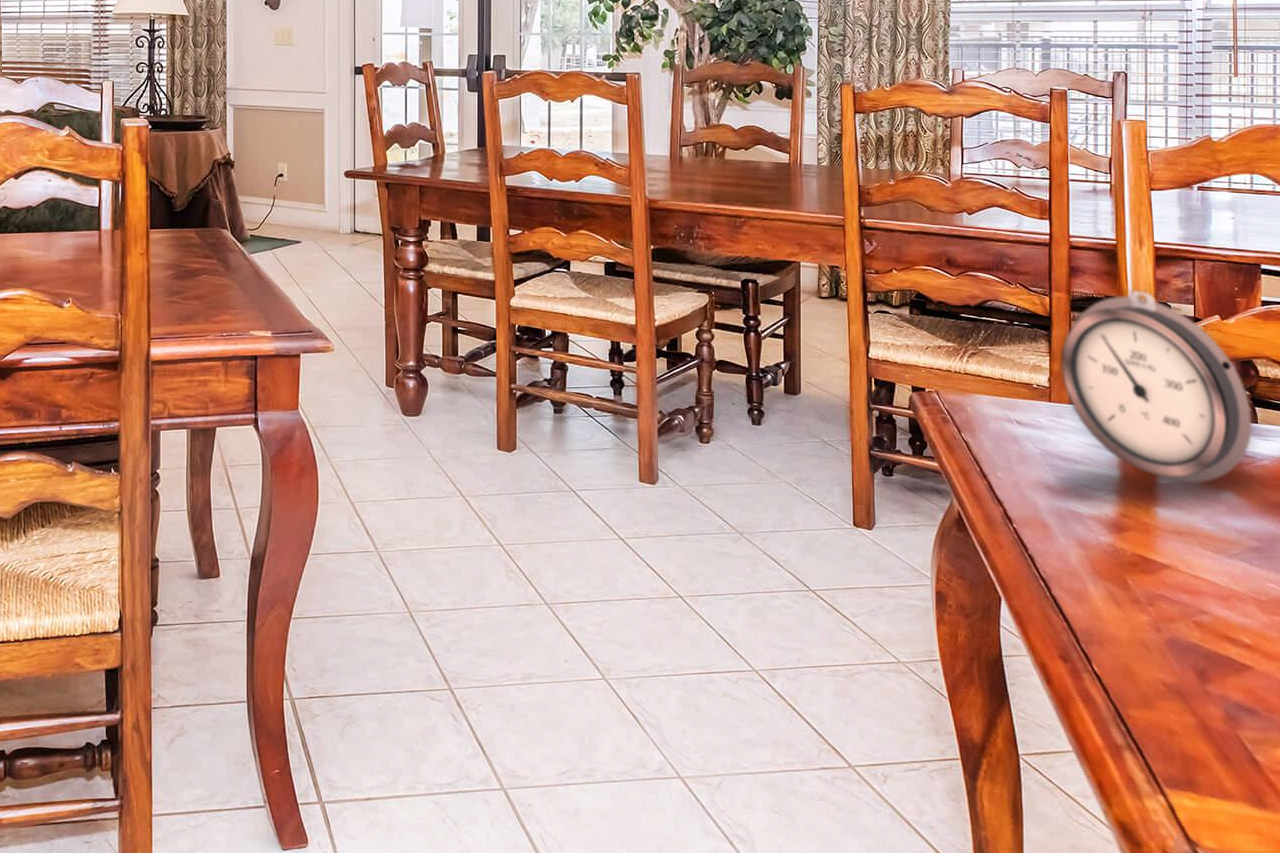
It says 150; °C
